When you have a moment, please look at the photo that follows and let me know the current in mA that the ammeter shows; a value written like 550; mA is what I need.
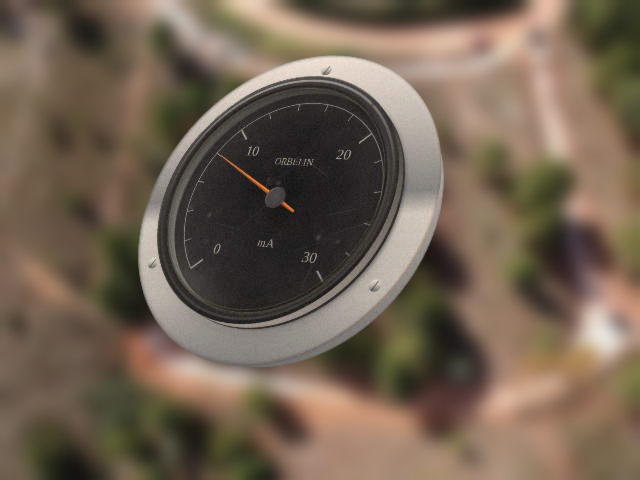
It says 8; mA
